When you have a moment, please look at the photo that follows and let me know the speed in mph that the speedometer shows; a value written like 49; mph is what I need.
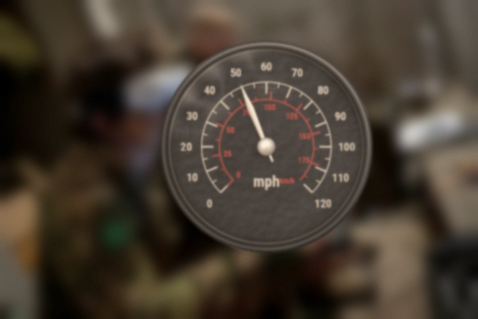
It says 50; mph
